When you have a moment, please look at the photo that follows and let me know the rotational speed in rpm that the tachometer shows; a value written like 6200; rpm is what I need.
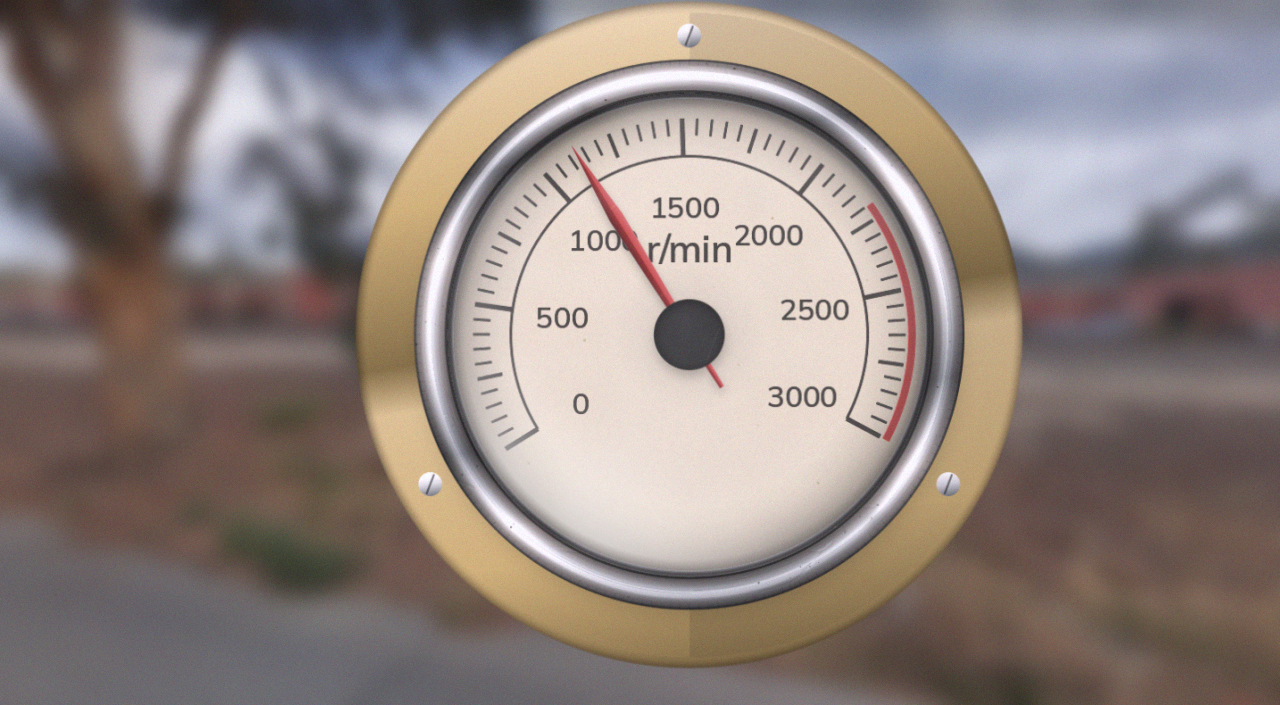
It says 1125; rpm
